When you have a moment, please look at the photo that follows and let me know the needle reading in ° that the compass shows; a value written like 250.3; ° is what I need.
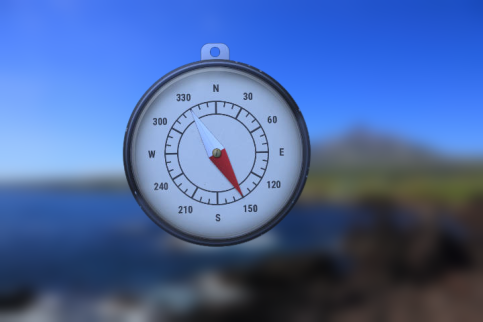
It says 150; °
